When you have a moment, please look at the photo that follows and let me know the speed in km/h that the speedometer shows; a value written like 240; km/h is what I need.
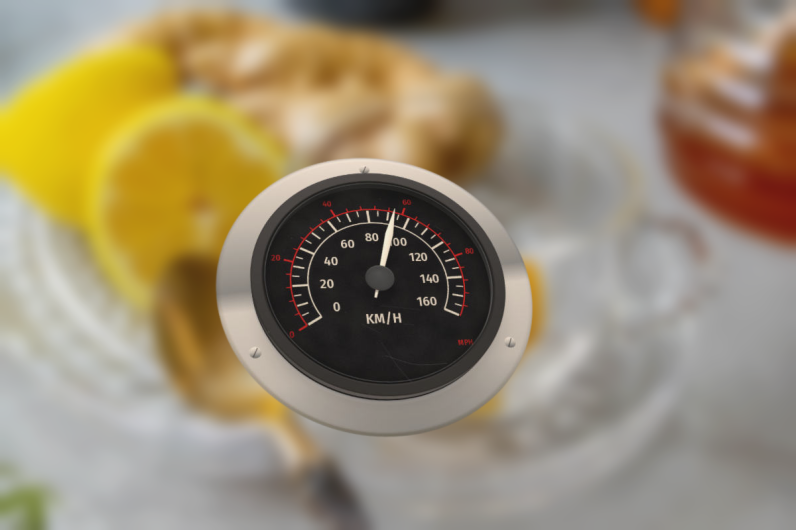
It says 92.5; km/h
